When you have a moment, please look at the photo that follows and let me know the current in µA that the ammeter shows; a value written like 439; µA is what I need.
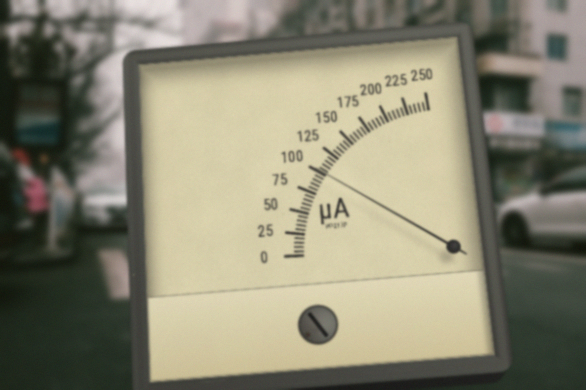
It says 100; µA
